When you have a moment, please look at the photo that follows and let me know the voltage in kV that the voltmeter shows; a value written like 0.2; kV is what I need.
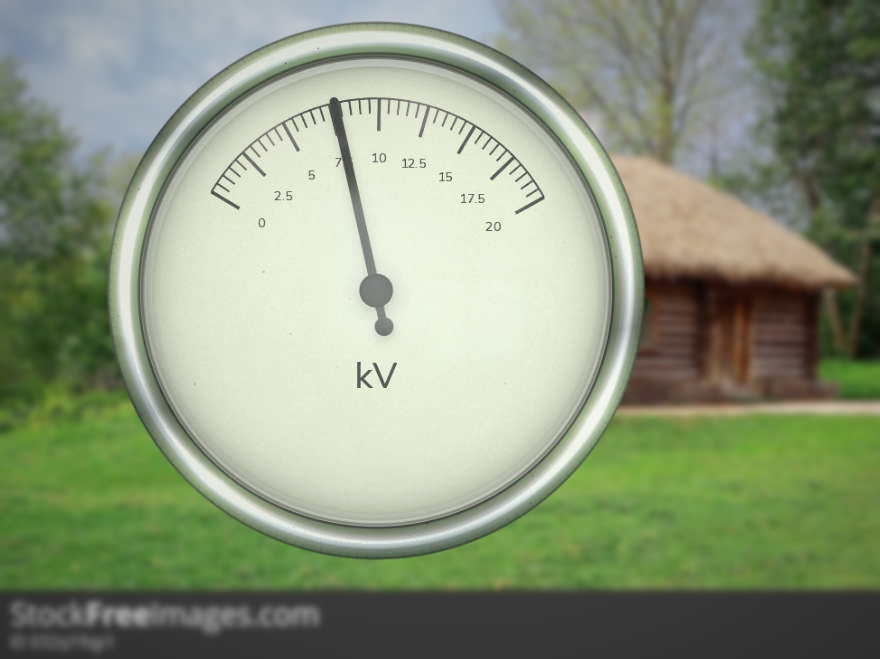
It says 7.75; kV
